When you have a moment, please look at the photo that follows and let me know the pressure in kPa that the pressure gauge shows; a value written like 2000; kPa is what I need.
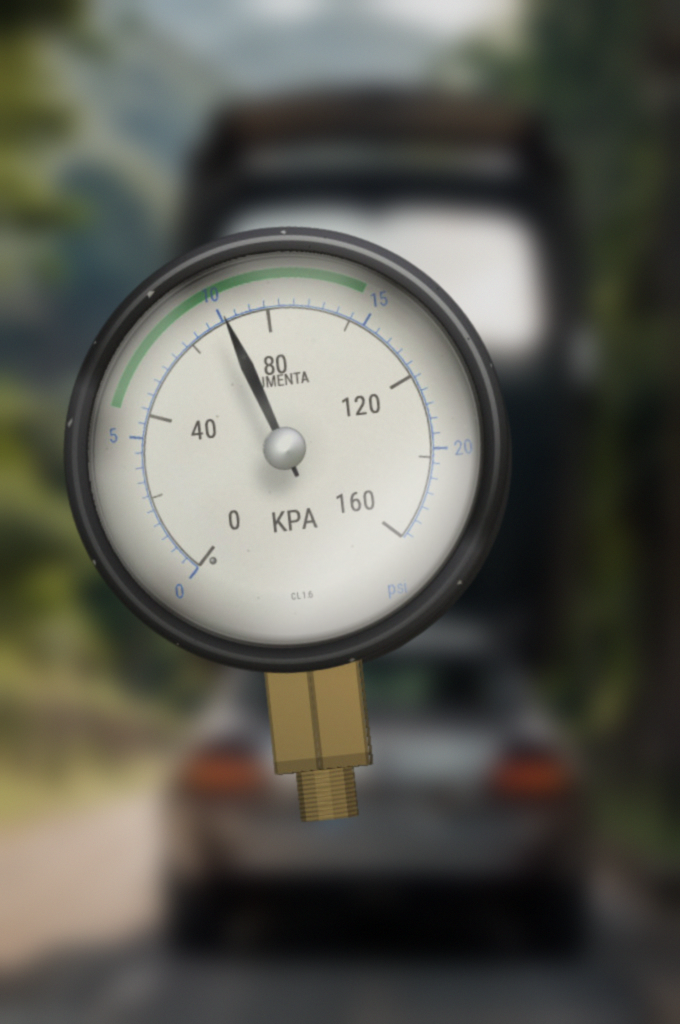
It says 70; kPa
